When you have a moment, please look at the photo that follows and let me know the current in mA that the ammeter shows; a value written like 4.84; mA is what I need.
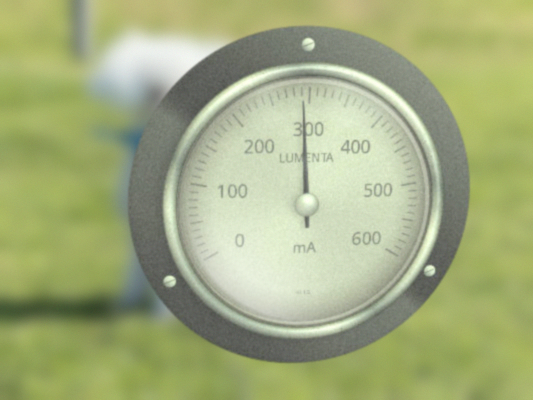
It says 290; mA
